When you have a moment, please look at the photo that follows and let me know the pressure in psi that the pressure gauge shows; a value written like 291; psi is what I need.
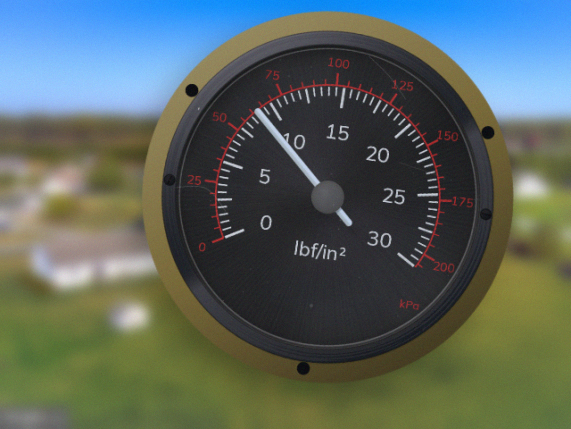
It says 9; psi
